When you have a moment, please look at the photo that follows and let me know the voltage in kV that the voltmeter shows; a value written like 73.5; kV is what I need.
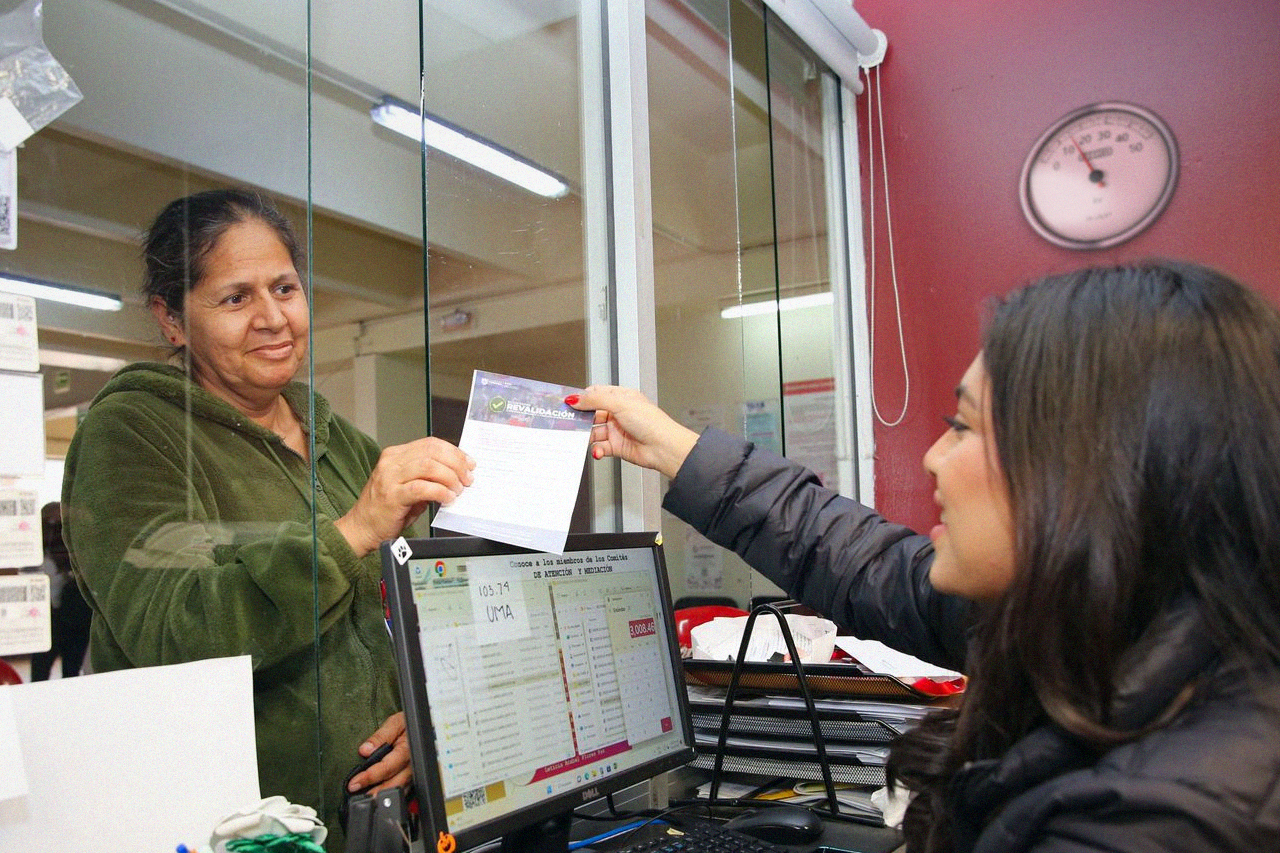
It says 15; kV
